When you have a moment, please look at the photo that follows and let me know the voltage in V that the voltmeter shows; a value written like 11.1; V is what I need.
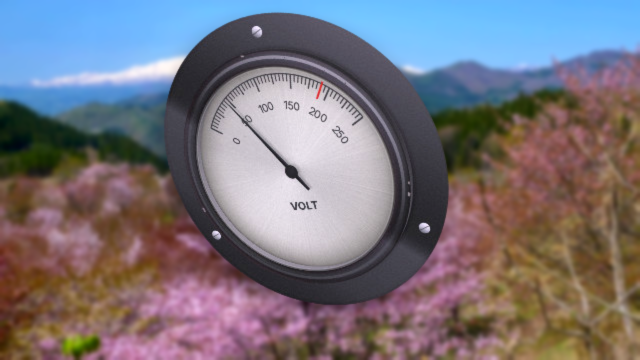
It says 50; V
